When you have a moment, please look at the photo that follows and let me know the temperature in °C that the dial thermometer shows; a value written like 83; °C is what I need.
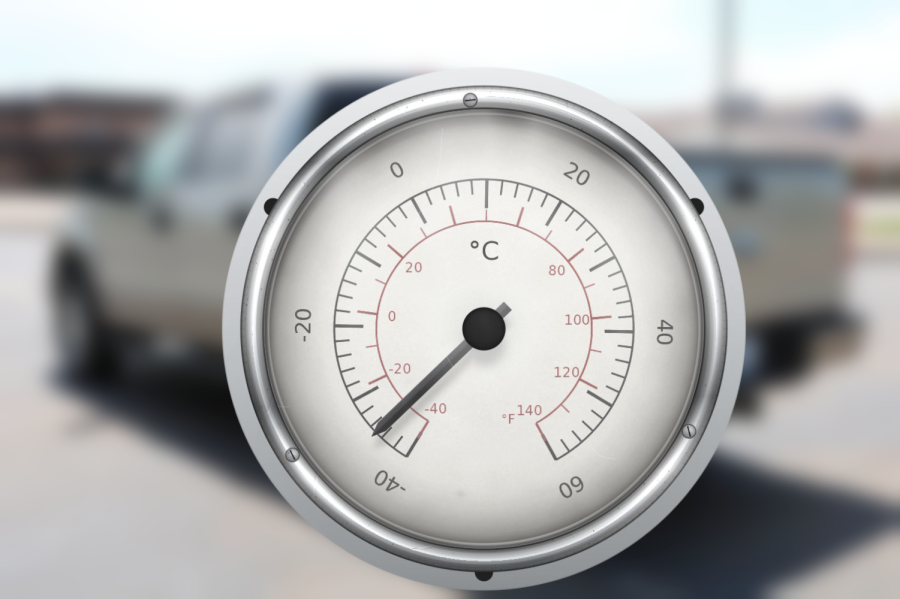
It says -35; °C
